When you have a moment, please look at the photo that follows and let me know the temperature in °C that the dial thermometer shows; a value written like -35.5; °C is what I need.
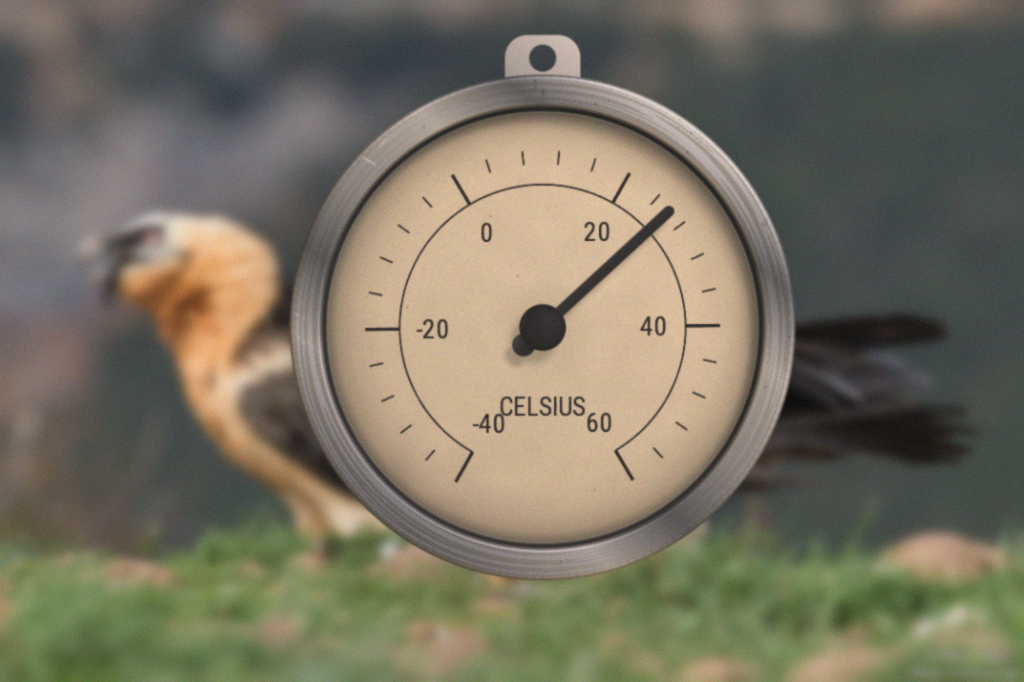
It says 26; °C
